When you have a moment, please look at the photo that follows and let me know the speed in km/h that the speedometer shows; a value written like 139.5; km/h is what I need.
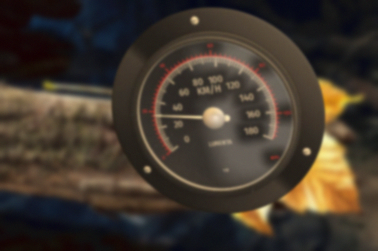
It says 30; km/h
